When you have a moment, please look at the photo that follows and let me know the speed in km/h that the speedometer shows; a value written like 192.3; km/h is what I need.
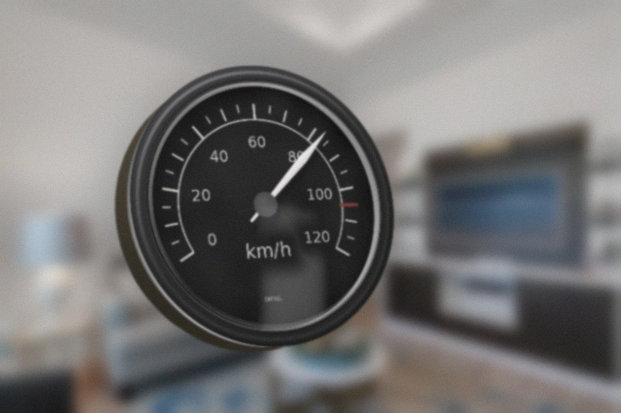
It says 82.5; km/h
